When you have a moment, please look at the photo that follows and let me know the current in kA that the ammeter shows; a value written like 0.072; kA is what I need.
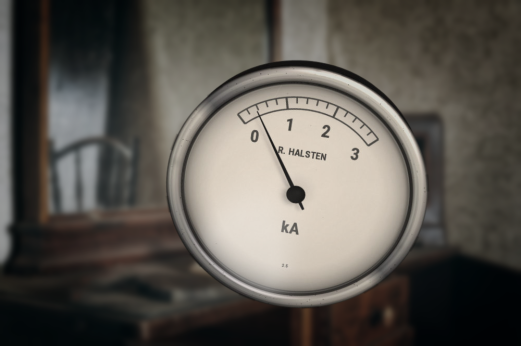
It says 0.4; kA
